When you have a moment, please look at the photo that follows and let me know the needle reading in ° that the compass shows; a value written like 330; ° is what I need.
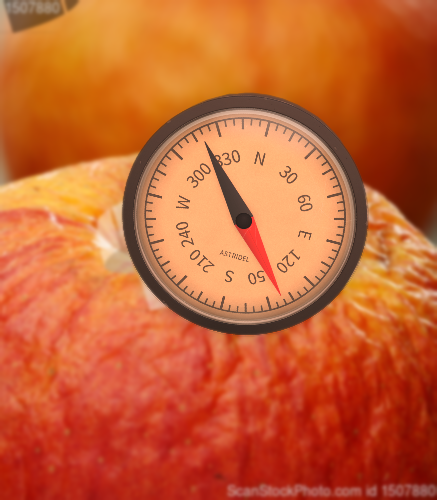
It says 140; °
